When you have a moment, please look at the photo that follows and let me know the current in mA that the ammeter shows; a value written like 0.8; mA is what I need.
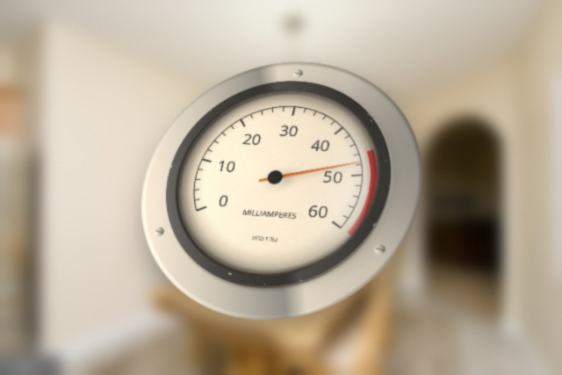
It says 48; mA
